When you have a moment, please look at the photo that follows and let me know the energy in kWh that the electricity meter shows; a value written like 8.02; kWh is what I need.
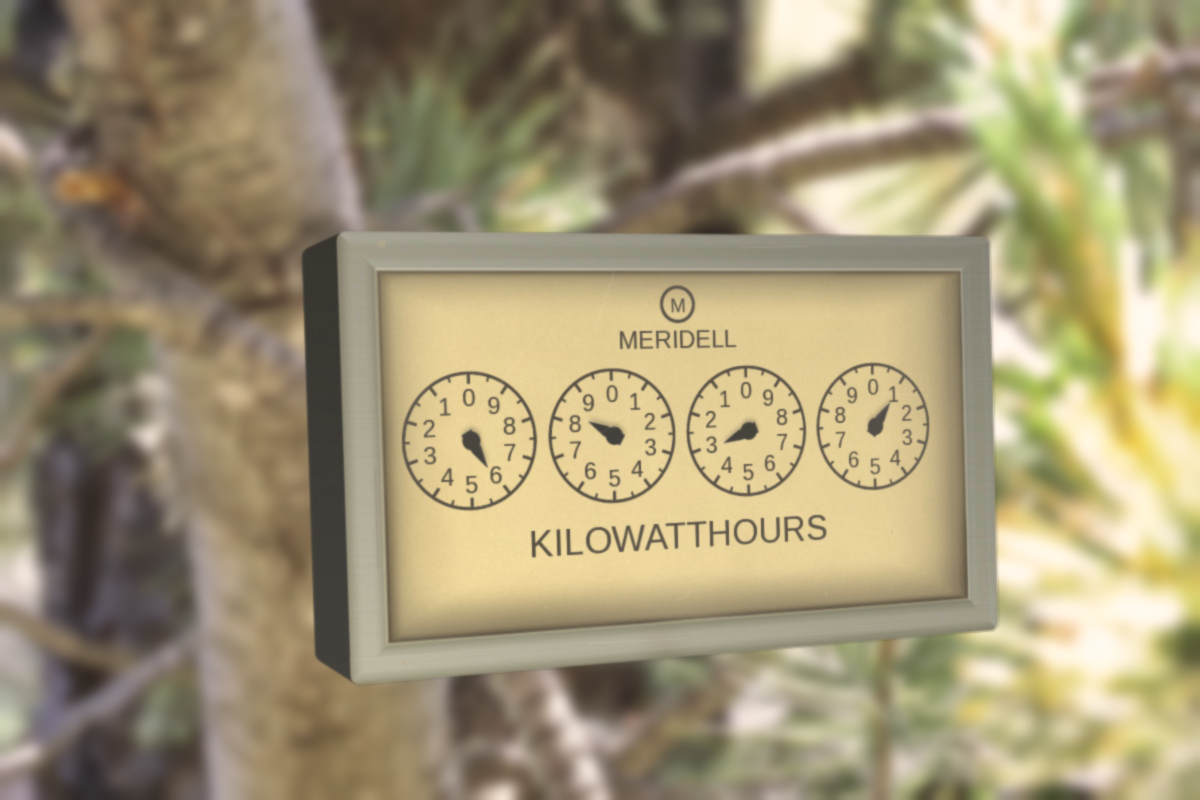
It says 5831; kWh
